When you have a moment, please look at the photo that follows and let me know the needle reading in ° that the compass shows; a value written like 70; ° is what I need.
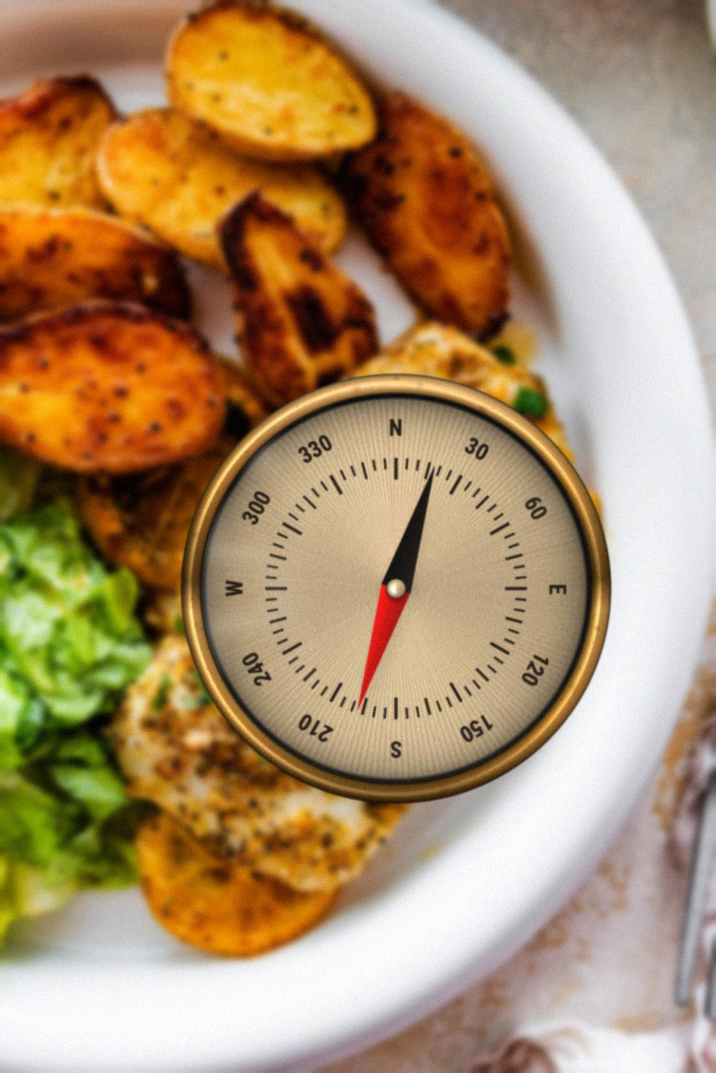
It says 197.5; °
